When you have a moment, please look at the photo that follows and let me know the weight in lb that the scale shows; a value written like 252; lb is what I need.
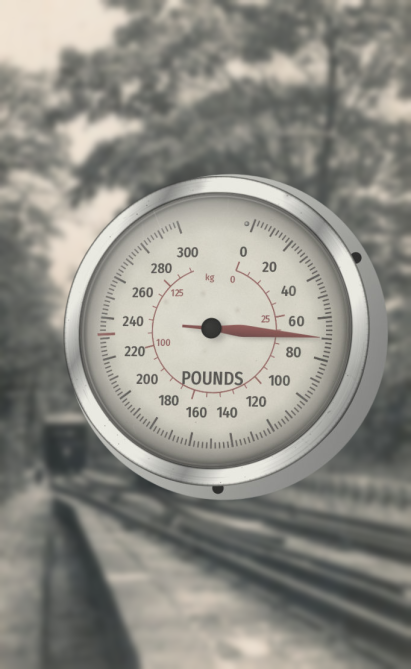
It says 70; lb
